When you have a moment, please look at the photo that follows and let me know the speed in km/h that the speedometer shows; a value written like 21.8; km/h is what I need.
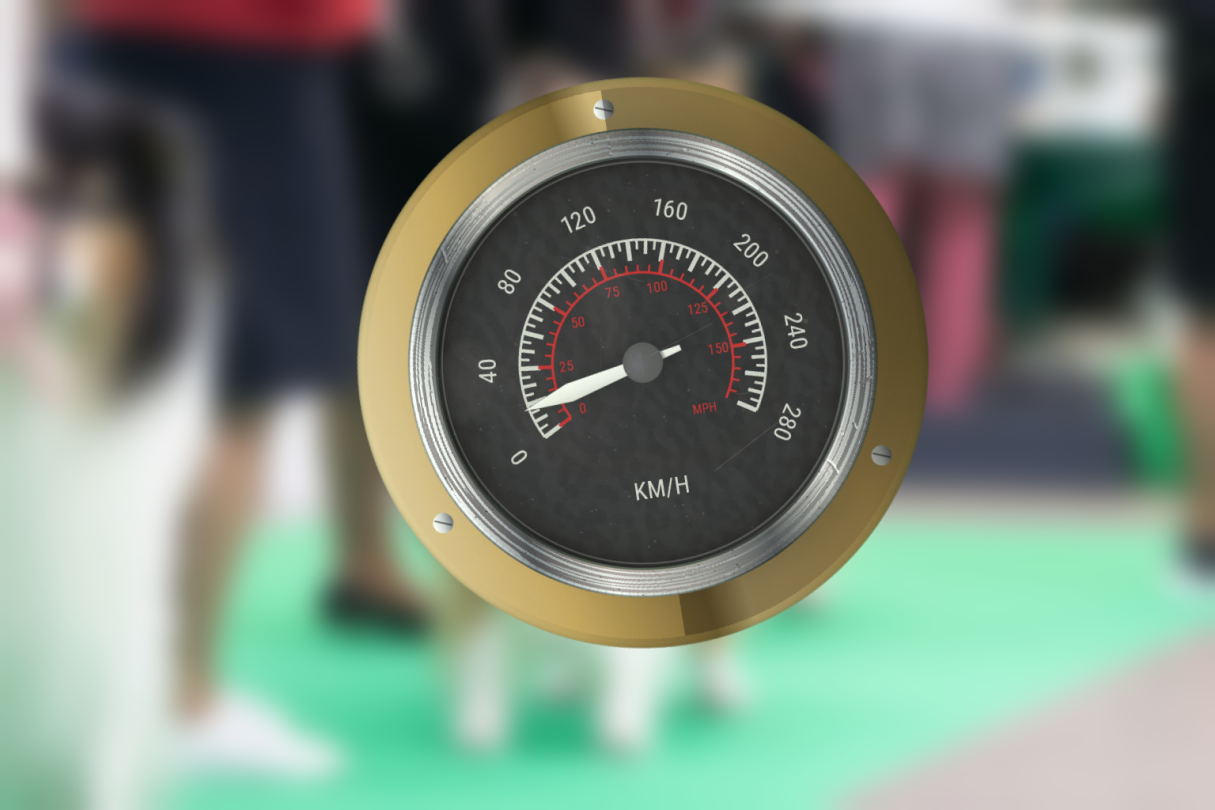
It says 17.5; km/h
